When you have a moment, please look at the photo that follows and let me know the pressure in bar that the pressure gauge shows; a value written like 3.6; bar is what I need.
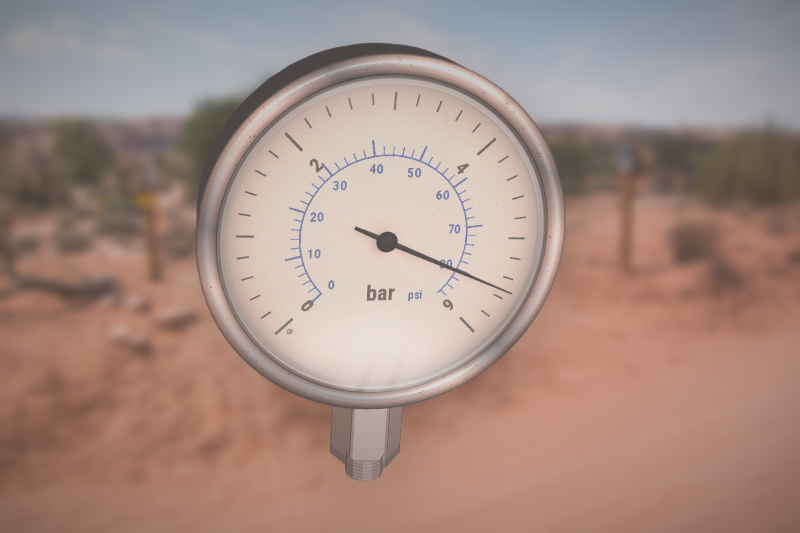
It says 5.5; bar
